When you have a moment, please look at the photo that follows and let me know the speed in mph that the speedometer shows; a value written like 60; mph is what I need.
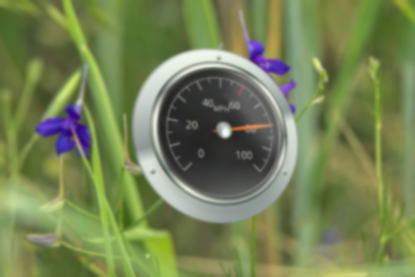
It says 80; mph
